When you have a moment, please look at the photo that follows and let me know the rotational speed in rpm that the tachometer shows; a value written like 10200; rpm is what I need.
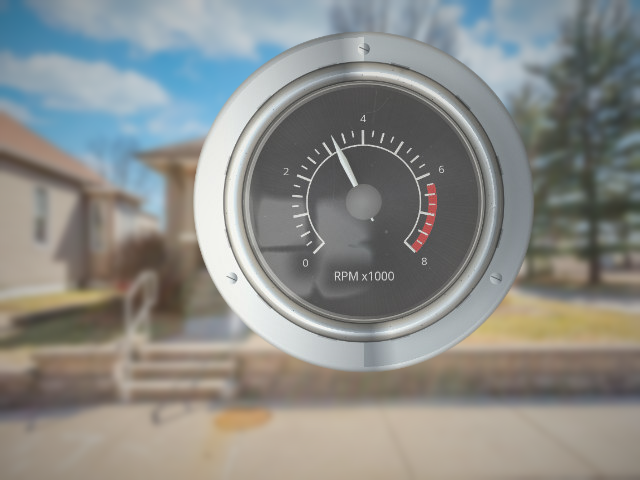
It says 3250; rpm
